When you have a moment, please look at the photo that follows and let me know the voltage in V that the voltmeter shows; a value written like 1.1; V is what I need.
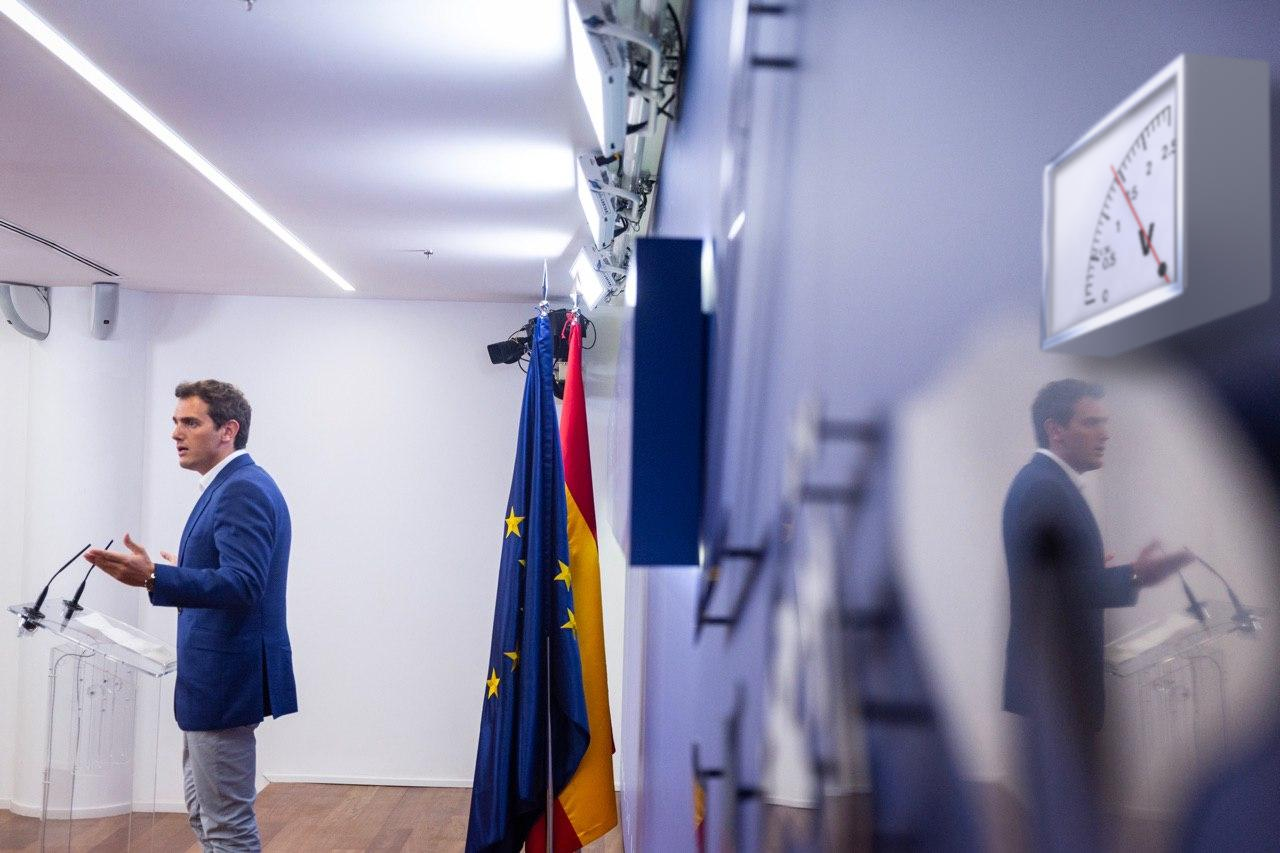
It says 1.5; V
